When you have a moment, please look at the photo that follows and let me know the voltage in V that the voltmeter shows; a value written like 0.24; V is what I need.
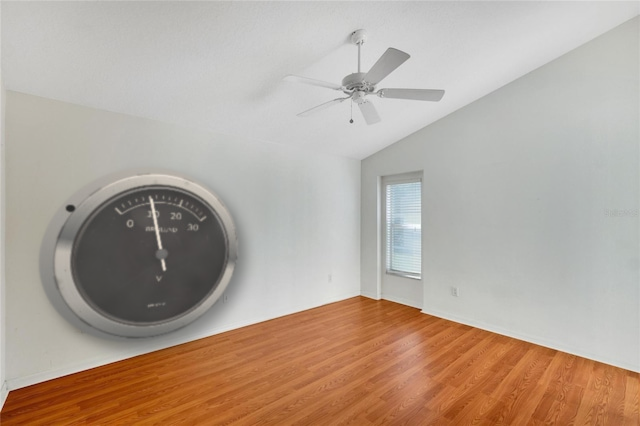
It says 10; V
